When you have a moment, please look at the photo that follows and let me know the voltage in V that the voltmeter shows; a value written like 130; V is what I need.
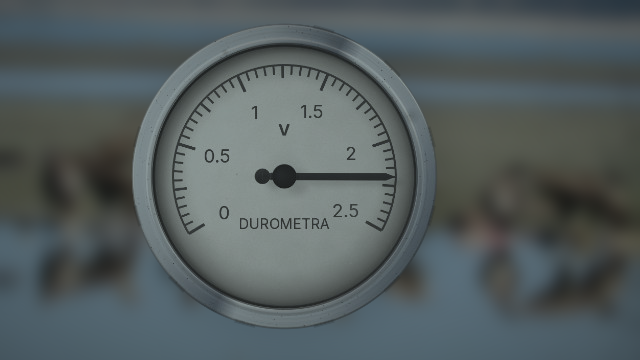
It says 2.2; V
